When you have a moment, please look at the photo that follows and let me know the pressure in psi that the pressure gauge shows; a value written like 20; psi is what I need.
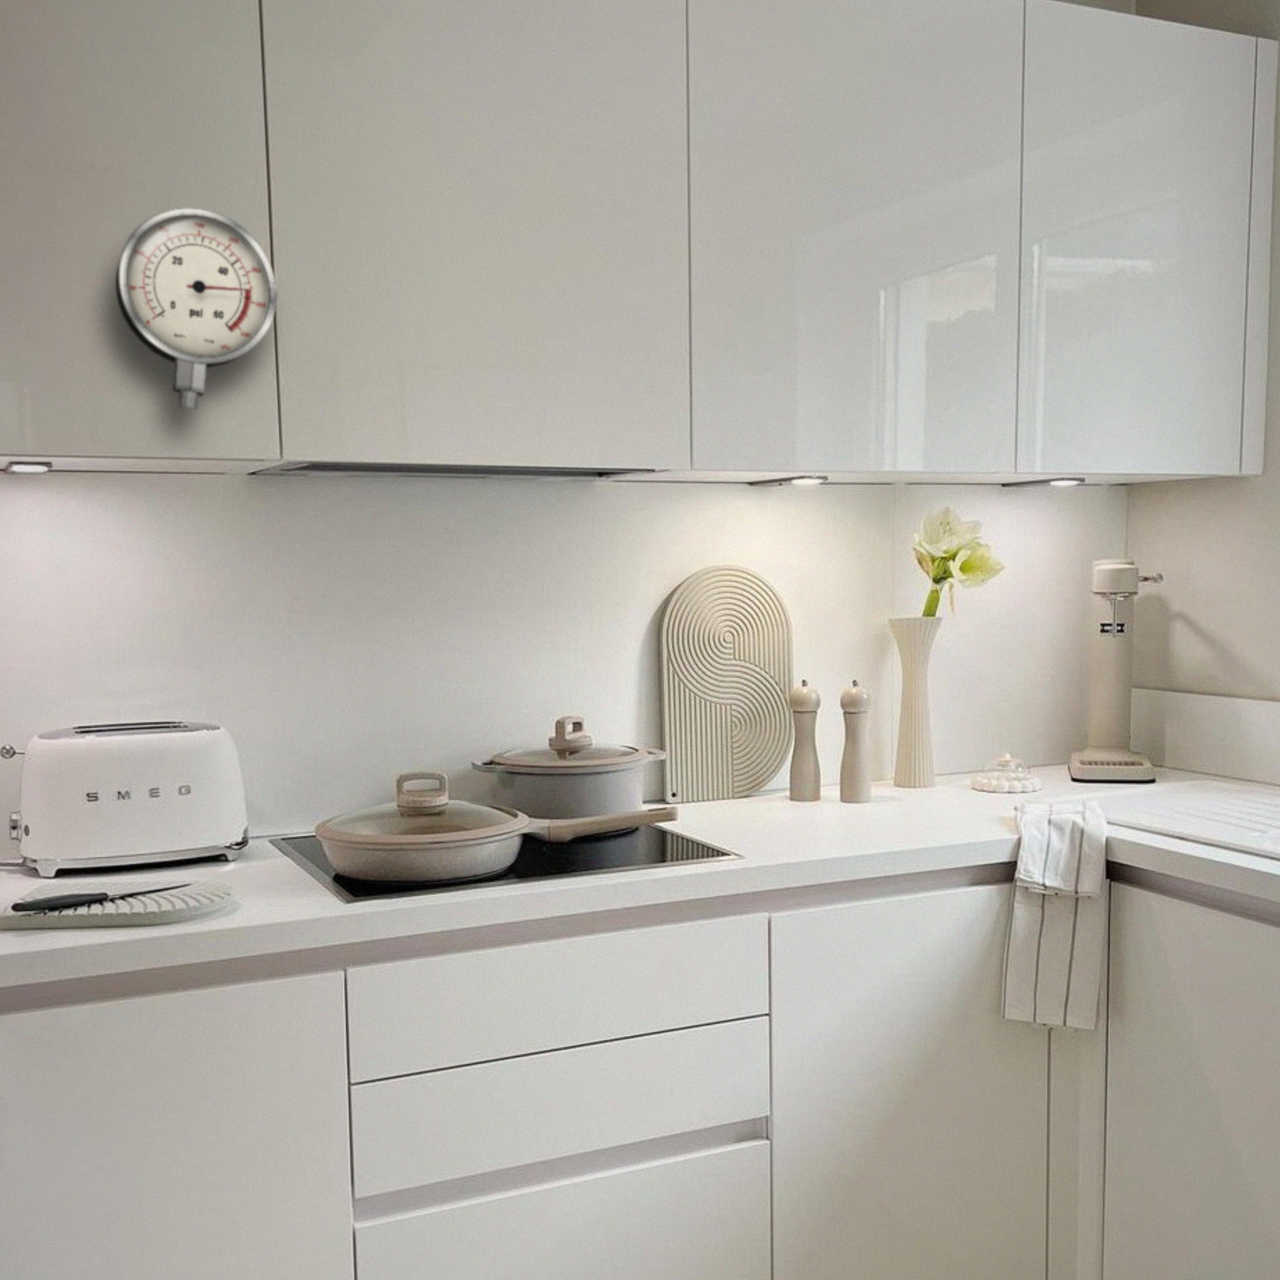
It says 48; psi
